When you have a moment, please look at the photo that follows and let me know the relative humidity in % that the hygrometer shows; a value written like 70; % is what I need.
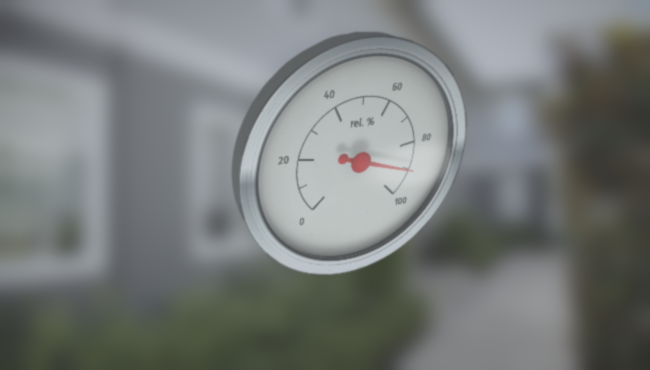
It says 90; %
